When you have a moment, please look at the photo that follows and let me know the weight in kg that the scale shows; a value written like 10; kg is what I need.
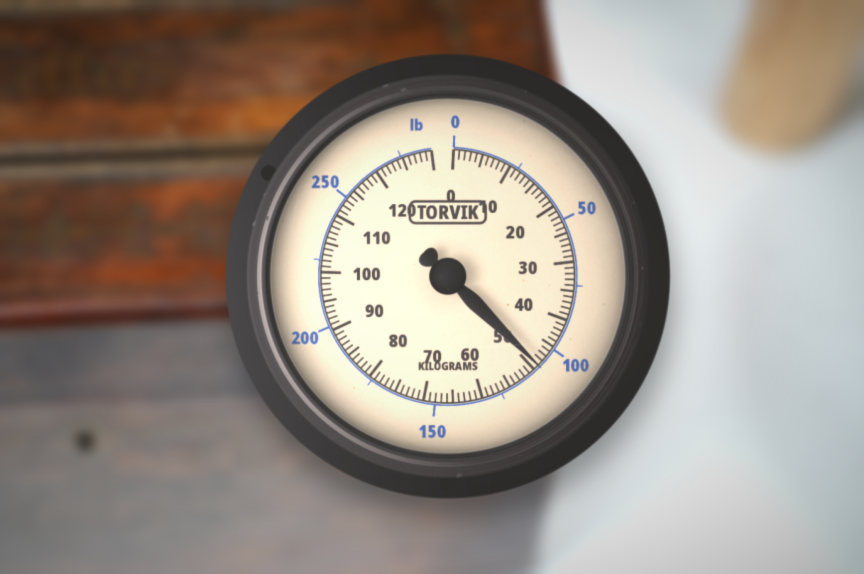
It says 49; kg
